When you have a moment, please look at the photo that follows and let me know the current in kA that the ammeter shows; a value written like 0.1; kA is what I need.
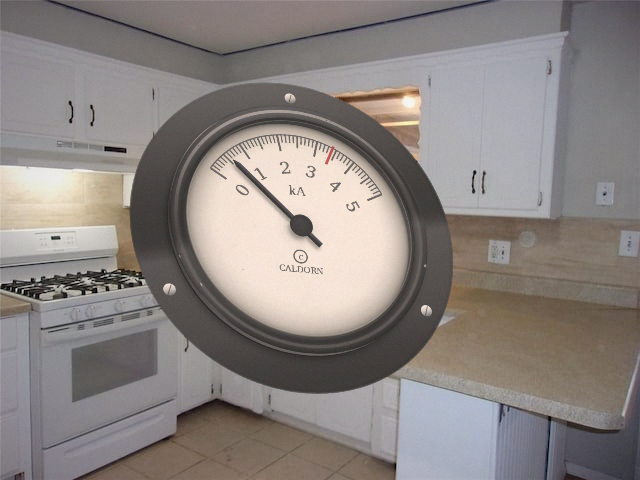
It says 0.5; kA
